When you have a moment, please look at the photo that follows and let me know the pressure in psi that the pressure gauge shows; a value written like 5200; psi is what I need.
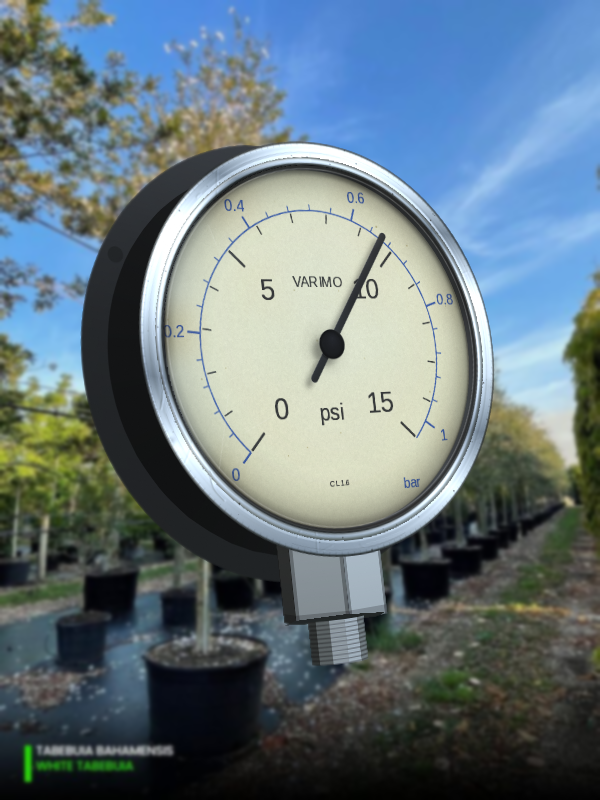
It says 9.5; psi
